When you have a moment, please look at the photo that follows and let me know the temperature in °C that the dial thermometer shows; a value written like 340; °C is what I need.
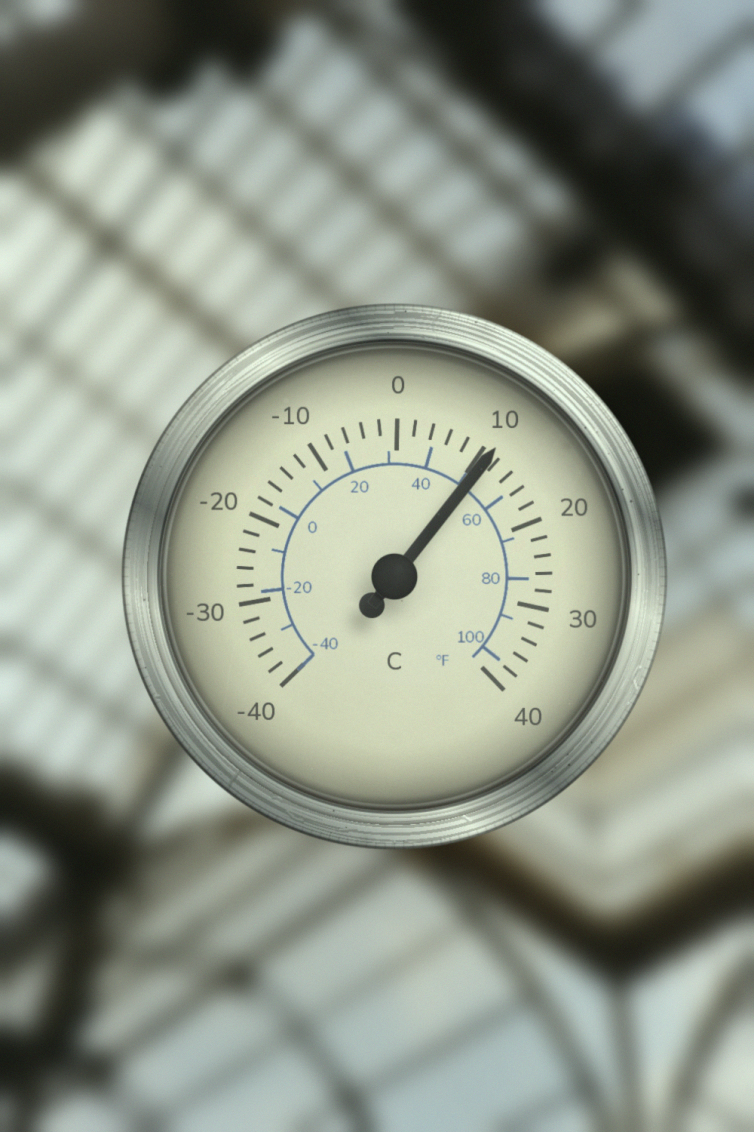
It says 11; °C
